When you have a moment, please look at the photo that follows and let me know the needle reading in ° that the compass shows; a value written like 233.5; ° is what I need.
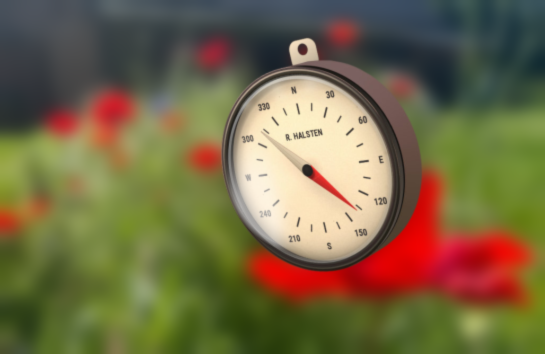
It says 135; °
